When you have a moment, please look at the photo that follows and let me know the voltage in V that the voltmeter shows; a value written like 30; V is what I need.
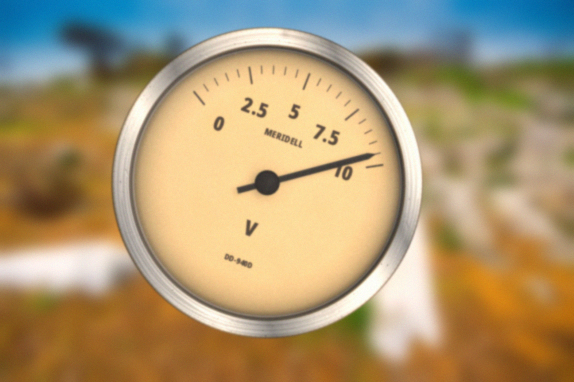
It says 9.5; V
